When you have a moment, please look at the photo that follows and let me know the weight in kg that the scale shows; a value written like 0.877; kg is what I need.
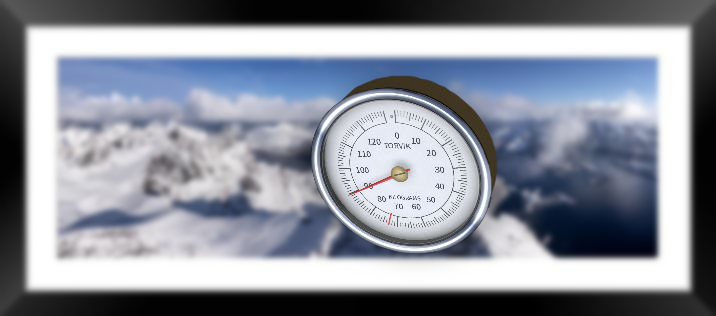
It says 90; kg
